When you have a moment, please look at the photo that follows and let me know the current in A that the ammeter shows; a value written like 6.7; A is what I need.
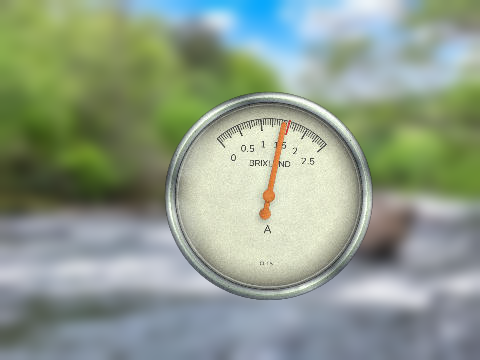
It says 1.5; A
